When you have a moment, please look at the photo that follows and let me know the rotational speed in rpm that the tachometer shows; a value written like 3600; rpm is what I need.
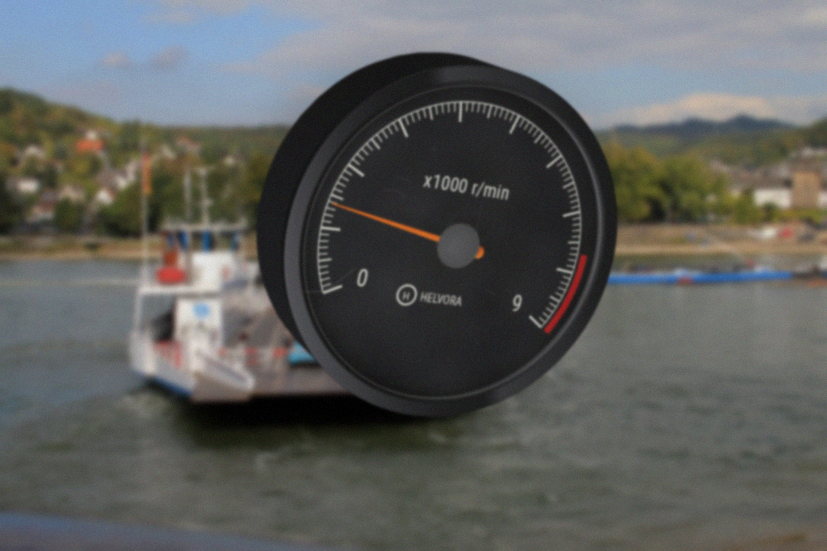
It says 1400; rpm
